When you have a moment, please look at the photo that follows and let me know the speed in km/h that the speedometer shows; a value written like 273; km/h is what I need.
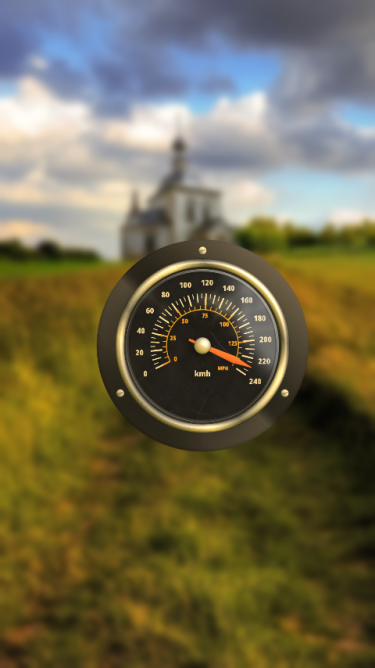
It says 230; km/h
